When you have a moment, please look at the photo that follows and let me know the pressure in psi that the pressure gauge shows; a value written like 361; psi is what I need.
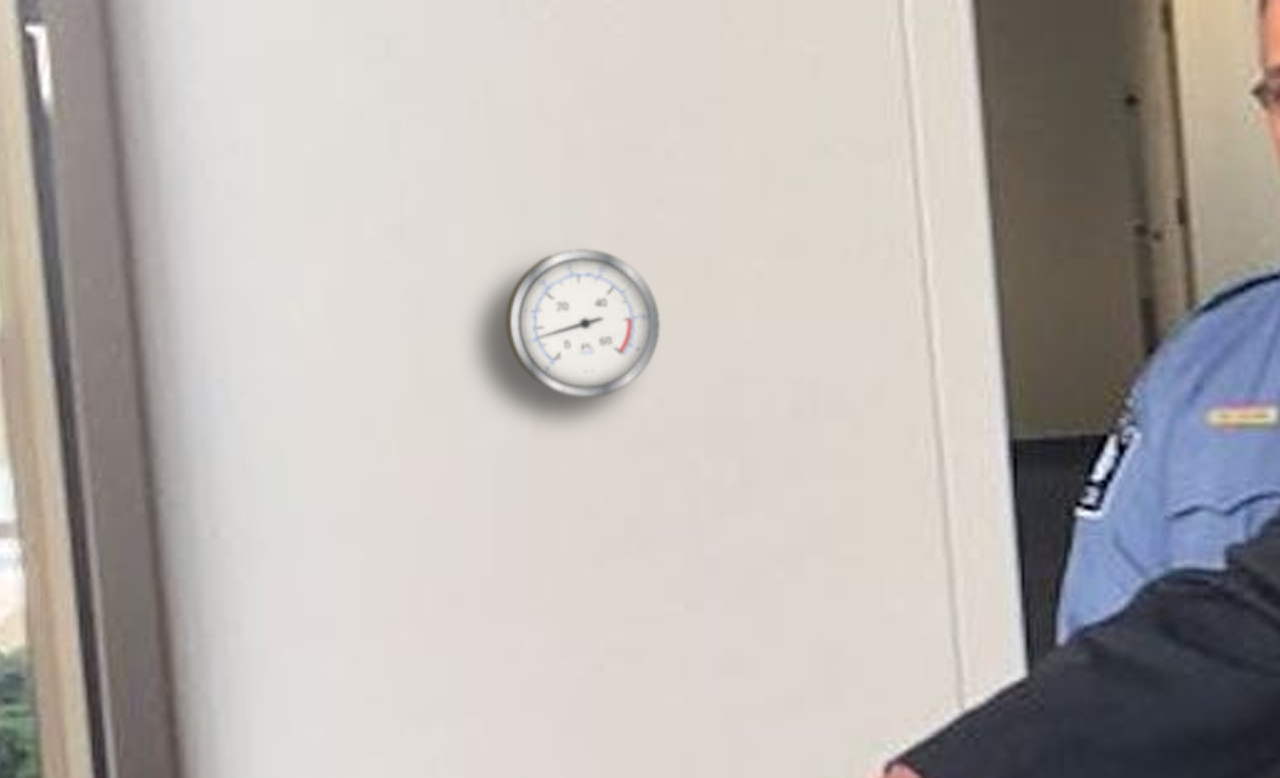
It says 7.5; psi
